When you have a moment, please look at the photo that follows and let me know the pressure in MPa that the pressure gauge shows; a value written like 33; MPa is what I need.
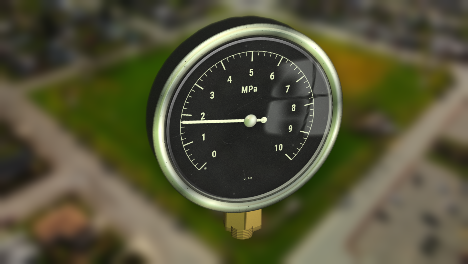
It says 1.8; MPa
